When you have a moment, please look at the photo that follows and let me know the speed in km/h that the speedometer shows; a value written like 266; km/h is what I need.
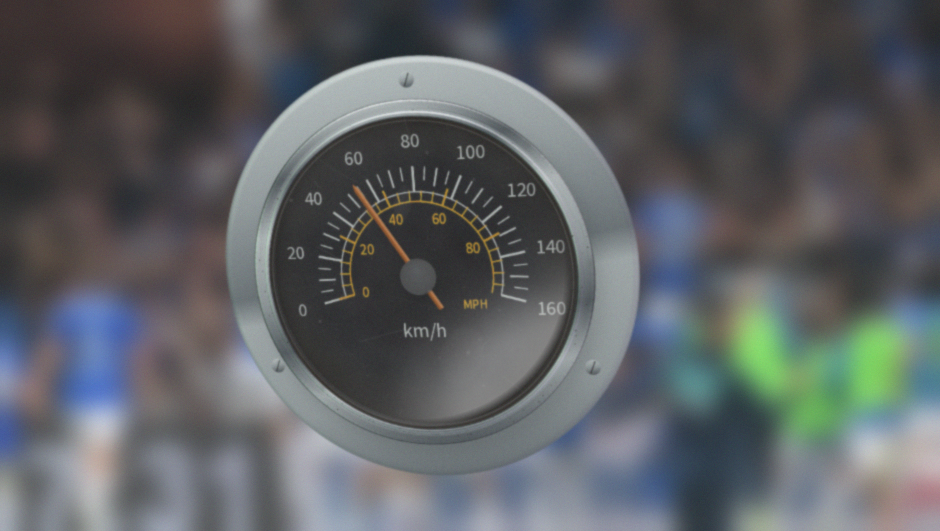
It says 55; km/h
